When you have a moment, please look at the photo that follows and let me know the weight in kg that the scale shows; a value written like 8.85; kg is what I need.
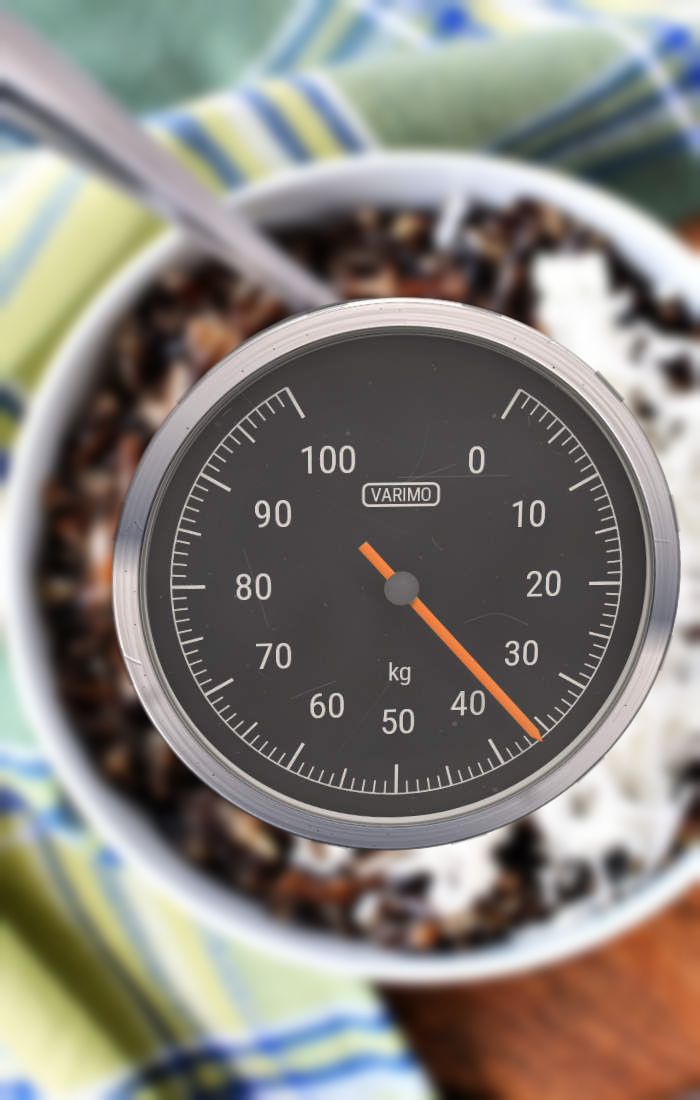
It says 36; kg
